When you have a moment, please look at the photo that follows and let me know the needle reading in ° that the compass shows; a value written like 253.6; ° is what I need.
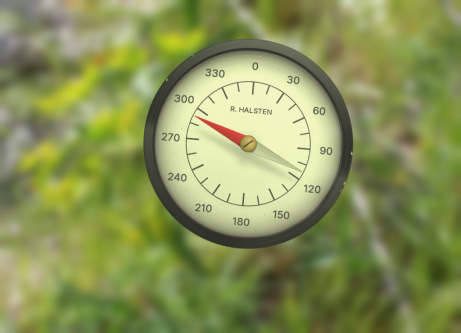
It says 292.5; °
